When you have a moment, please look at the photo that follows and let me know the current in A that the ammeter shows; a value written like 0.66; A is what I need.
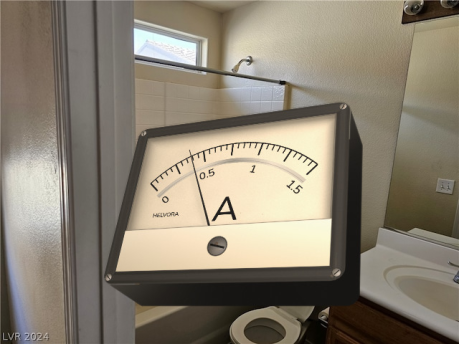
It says 0.4; A
